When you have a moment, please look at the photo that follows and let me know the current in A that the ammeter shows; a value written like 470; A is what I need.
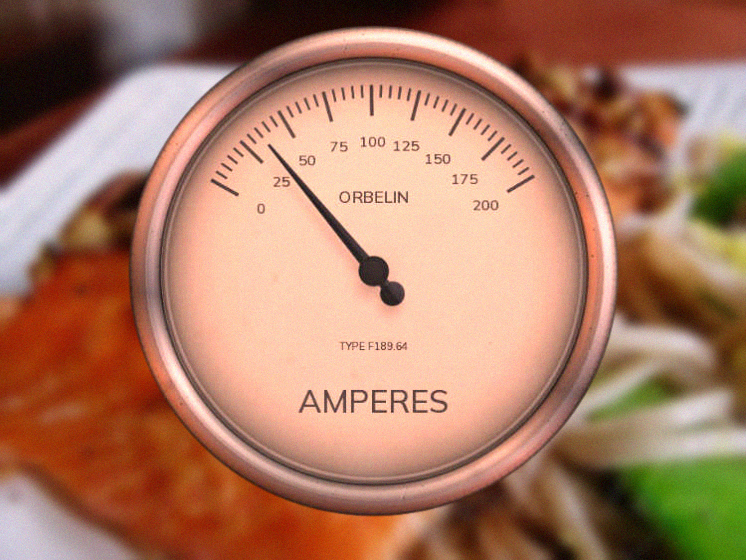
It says 35; A
